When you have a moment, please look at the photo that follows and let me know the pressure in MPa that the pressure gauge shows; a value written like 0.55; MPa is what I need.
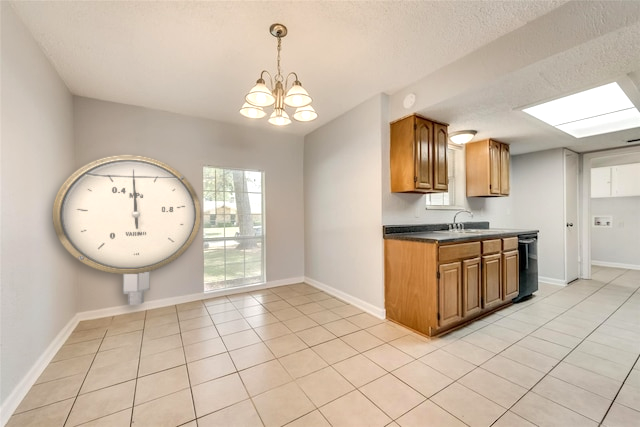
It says 0.5; MPa
